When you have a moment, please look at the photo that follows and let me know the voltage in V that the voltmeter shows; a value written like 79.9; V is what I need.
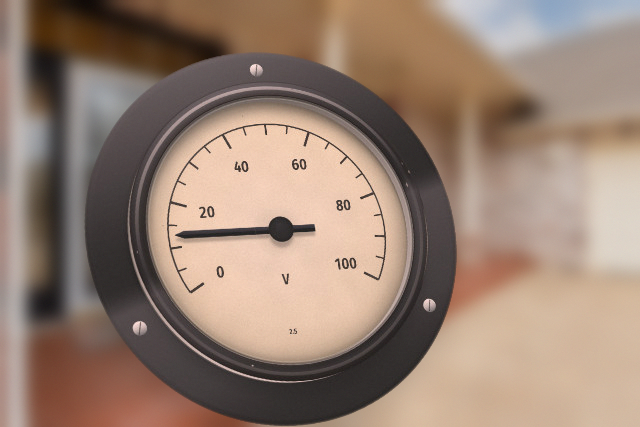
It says 12.5; V
